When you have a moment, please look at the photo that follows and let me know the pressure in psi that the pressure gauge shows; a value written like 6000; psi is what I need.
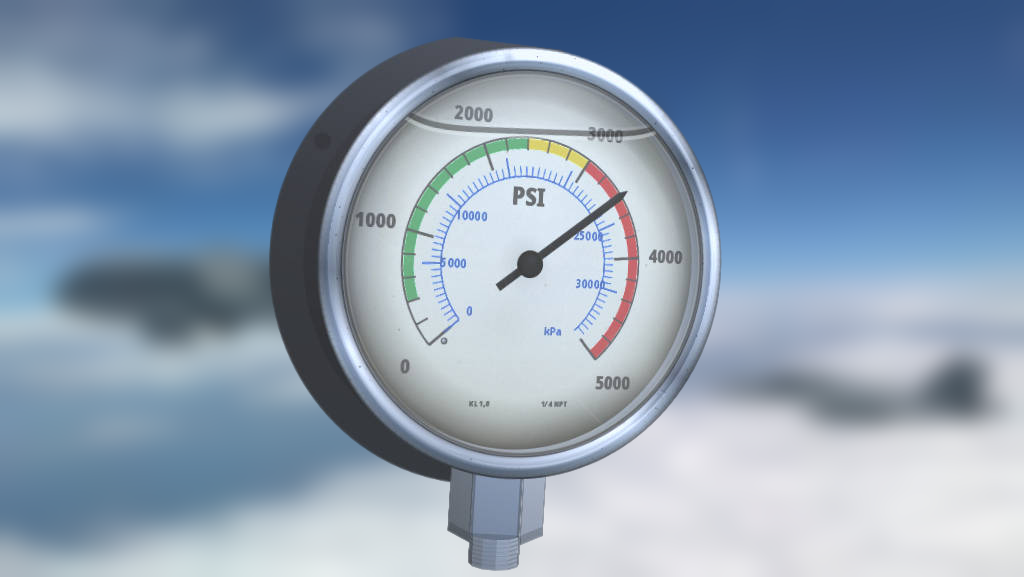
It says 3400; psi
